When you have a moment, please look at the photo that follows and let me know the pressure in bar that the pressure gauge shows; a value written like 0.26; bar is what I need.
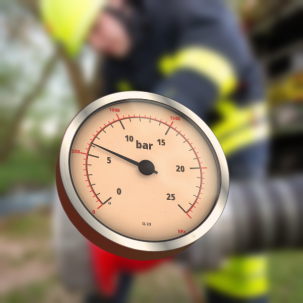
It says 6; bar
